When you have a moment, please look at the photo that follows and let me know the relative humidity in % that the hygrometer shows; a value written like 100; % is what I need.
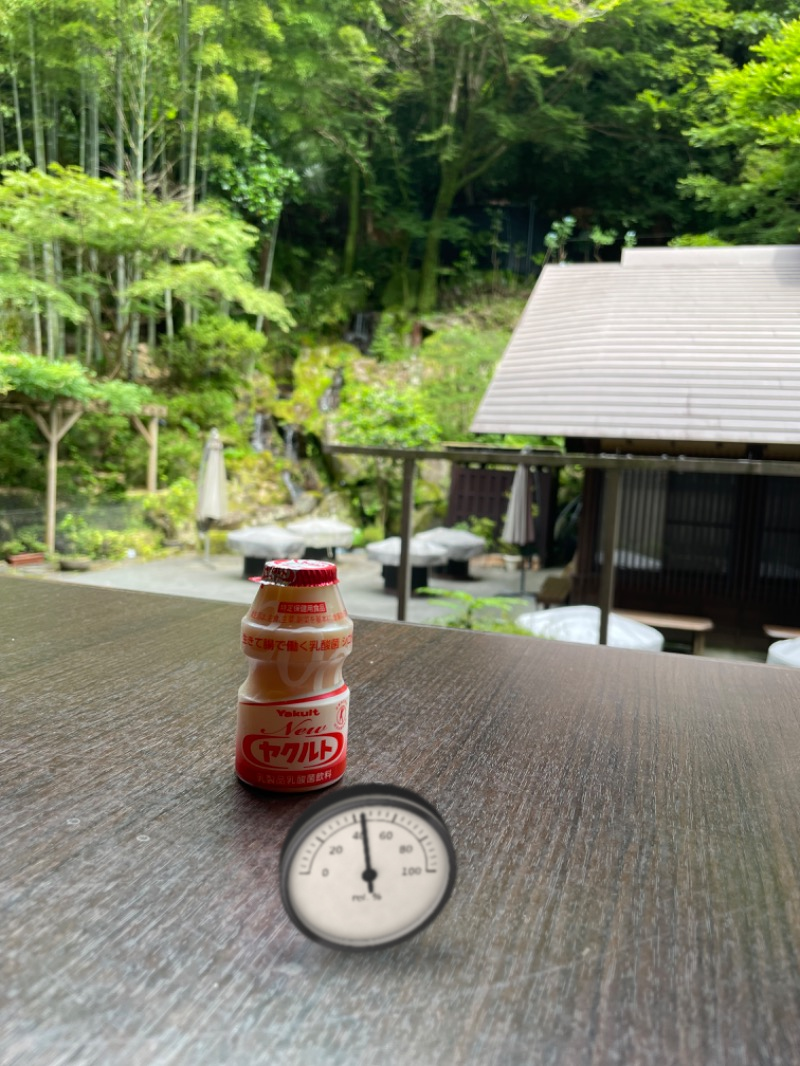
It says 44; %
